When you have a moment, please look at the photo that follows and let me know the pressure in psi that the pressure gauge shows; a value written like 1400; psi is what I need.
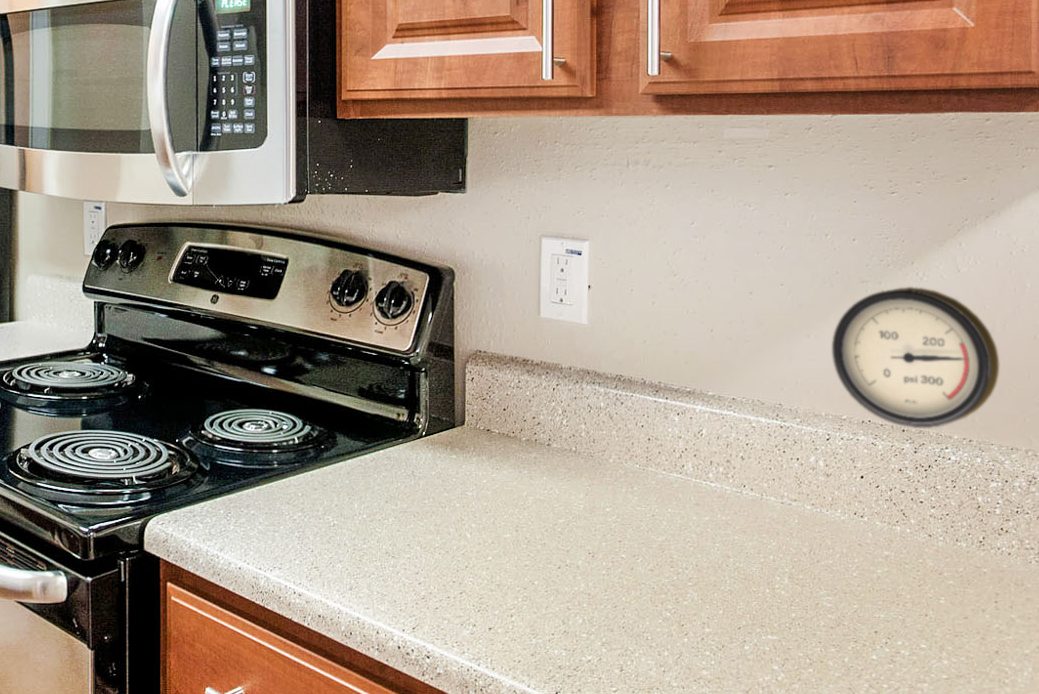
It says 240; psi
